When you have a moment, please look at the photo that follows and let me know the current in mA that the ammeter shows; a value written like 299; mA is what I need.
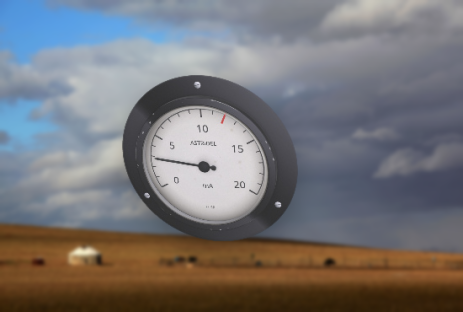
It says 3; mA
